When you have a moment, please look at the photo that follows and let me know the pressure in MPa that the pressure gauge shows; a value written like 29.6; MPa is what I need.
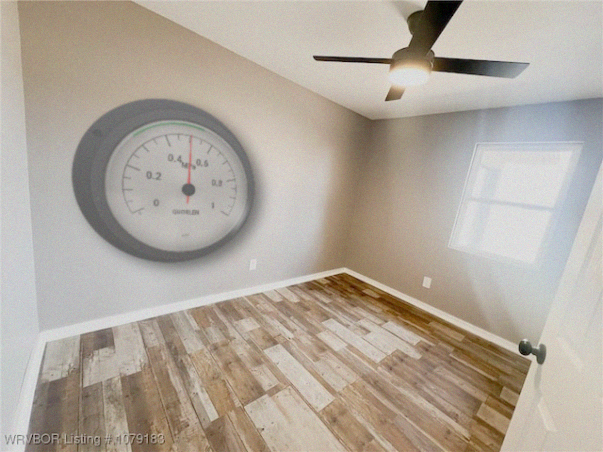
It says 0.5; MPa
